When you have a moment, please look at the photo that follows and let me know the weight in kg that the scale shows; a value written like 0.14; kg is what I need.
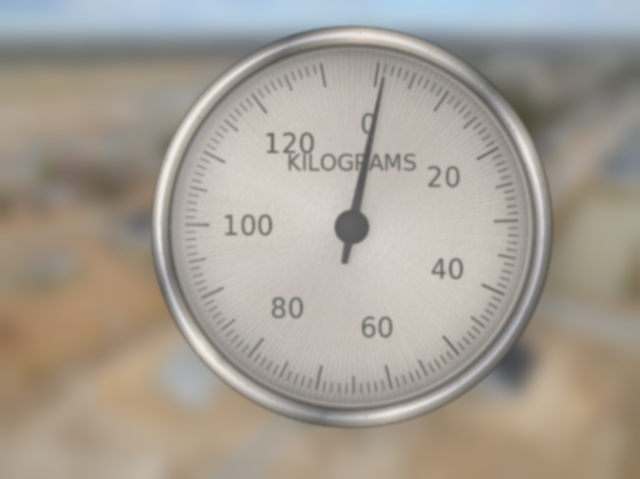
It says 1; kg
